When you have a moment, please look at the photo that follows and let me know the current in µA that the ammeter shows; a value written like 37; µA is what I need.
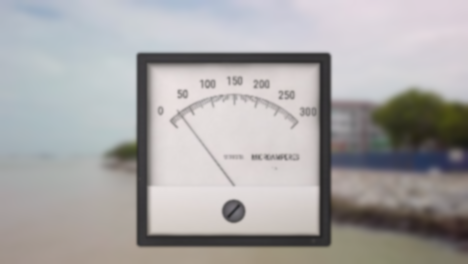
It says 25; µA
